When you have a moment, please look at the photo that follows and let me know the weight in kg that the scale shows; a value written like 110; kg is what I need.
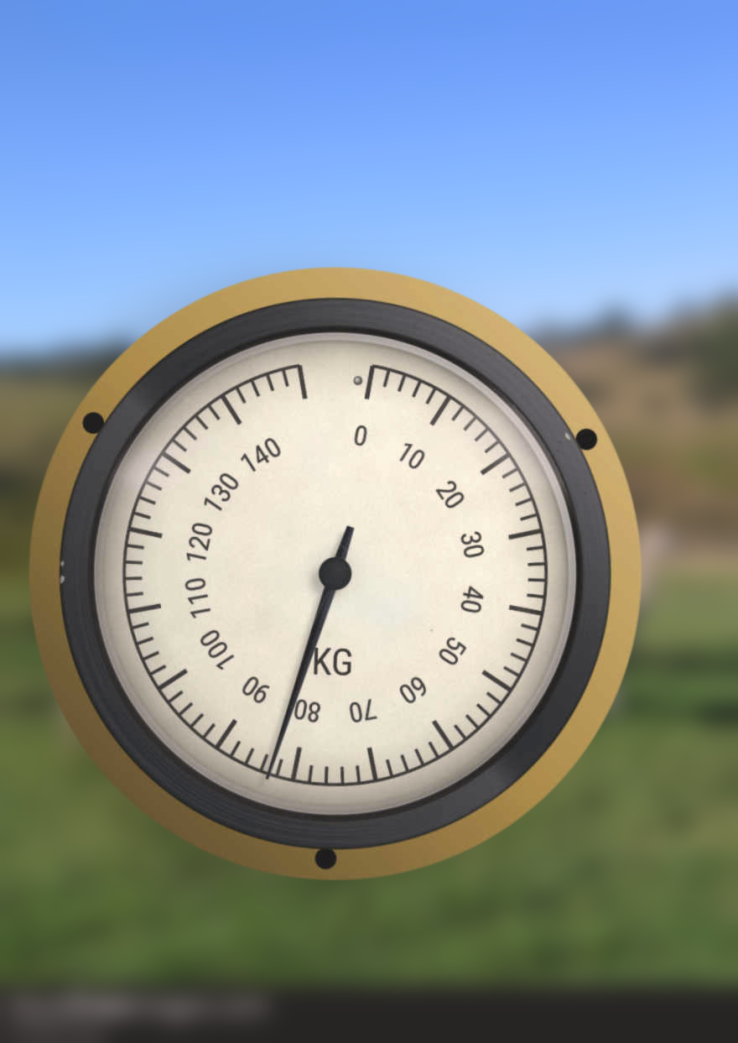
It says 83; kg
